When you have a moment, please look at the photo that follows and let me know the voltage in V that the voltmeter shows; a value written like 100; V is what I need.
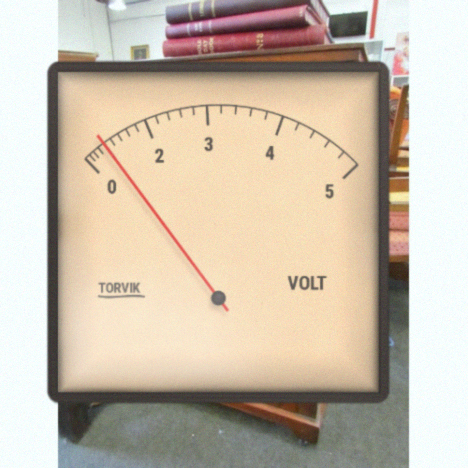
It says 1; V
